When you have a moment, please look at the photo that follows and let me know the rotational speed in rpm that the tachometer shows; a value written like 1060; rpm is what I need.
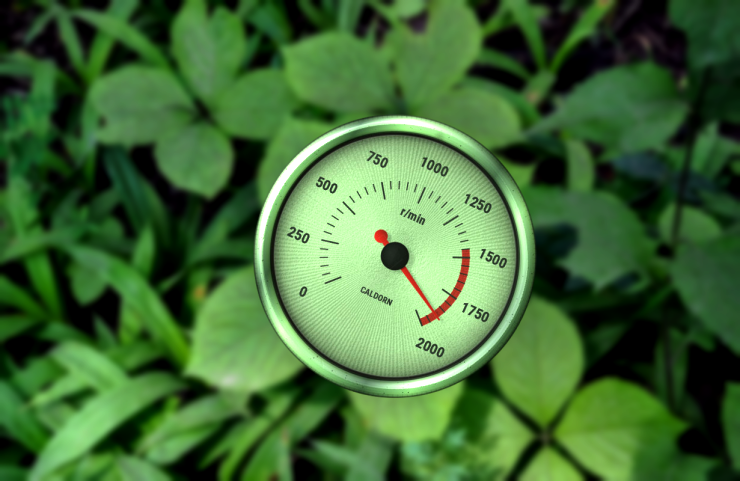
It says 1900; rpm
